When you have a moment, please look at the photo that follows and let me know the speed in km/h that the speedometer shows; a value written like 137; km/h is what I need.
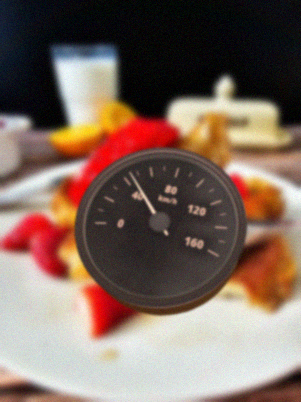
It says 45; km/h
